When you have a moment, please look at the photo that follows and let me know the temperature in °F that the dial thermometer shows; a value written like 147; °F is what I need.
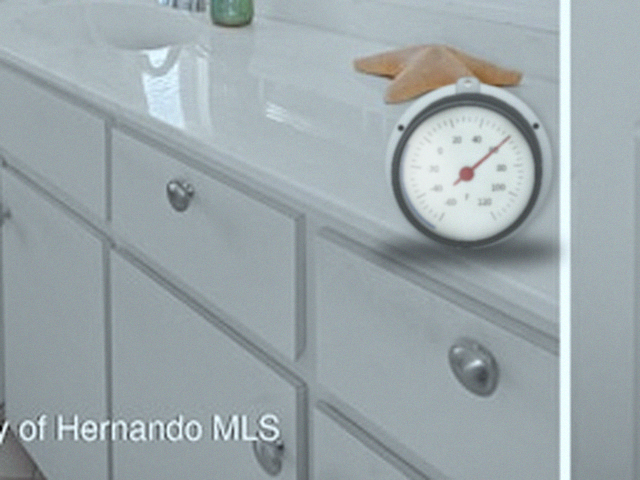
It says 60; °F
